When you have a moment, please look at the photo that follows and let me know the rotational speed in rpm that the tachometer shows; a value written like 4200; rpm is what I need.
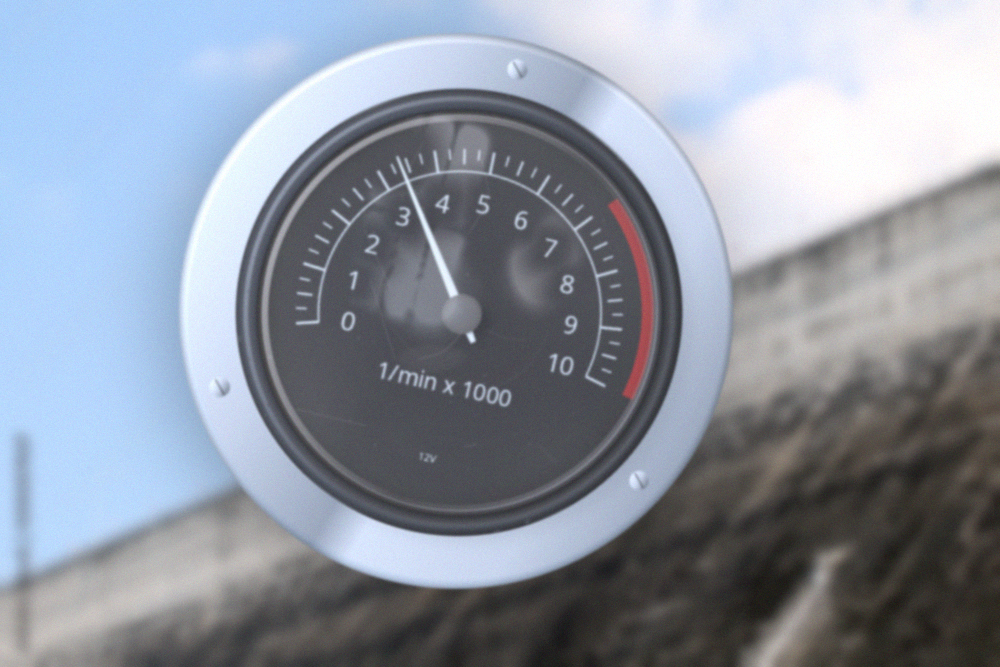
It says 3375; rpm
